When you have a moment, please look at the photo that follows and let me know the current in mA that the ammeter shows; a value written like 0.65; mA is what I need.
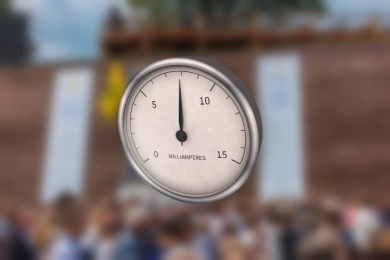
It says 8; mA
